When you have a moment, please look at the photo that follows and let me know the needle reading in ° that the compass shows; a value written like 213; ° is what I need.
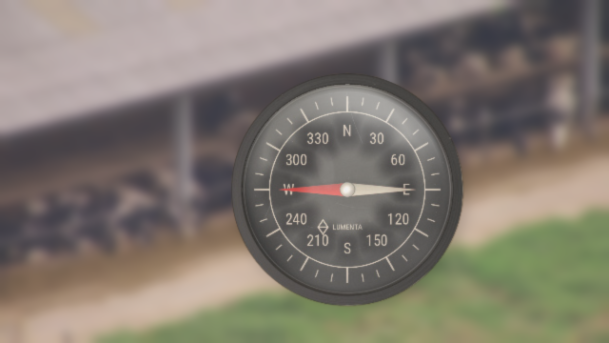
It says 270; °
